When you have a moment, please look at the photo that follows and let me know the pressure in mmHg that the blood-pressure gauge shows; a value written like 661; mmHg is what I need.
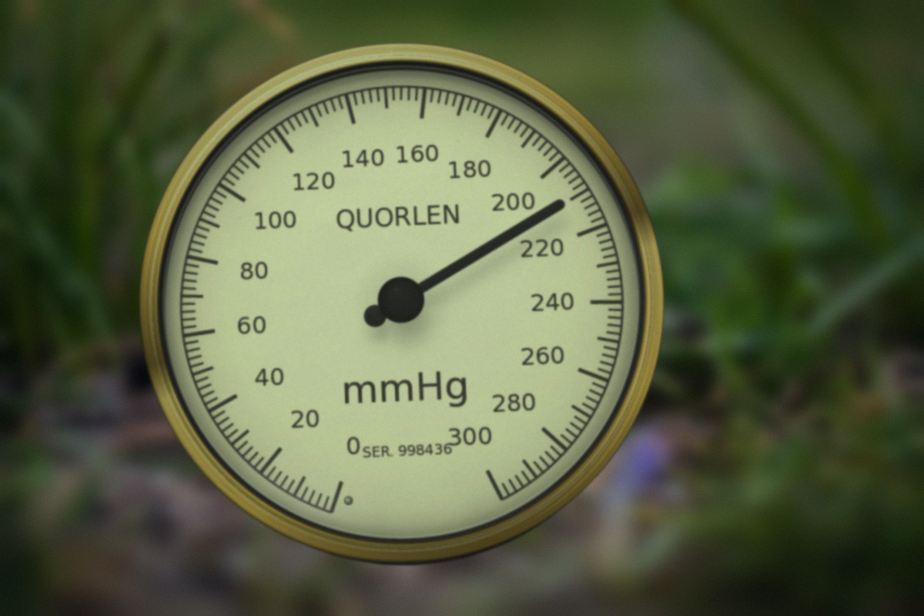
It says 210; mmHg
